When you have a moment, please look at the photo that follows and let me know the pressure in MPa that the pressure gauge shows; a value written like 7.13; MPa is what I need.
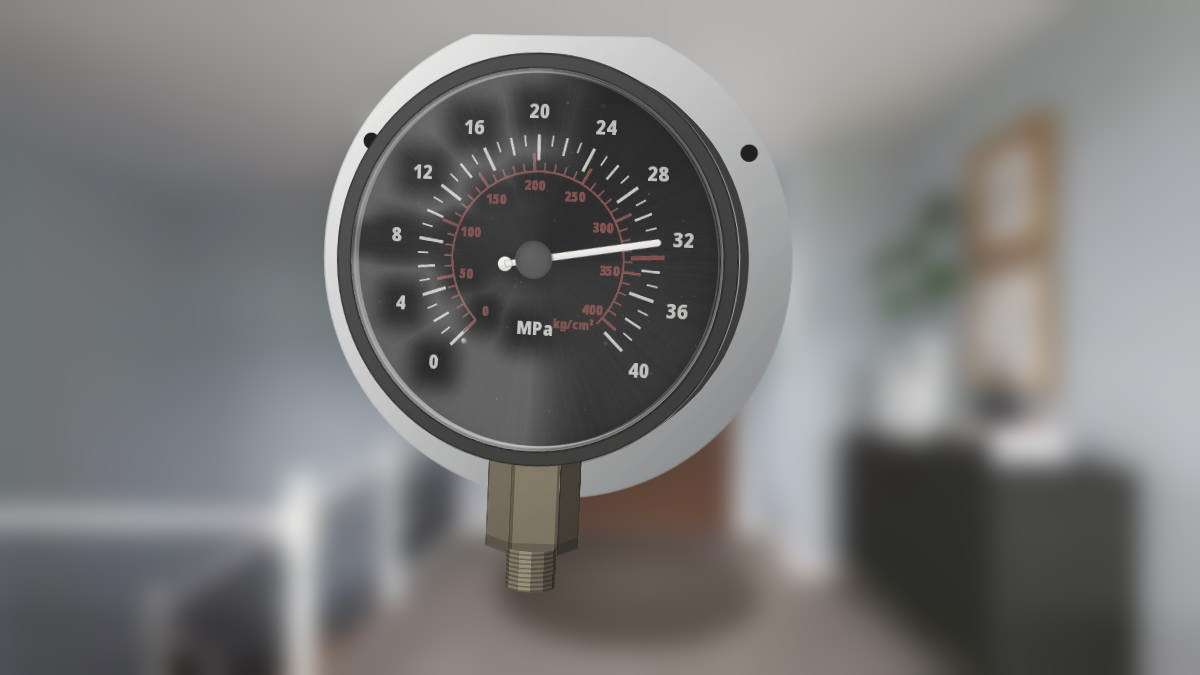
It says 32; MPa
